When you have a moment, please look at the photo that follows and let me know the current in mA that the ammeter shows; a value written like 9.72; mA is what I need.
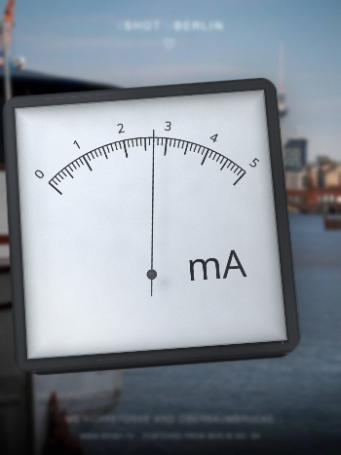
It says 2.7; mA
